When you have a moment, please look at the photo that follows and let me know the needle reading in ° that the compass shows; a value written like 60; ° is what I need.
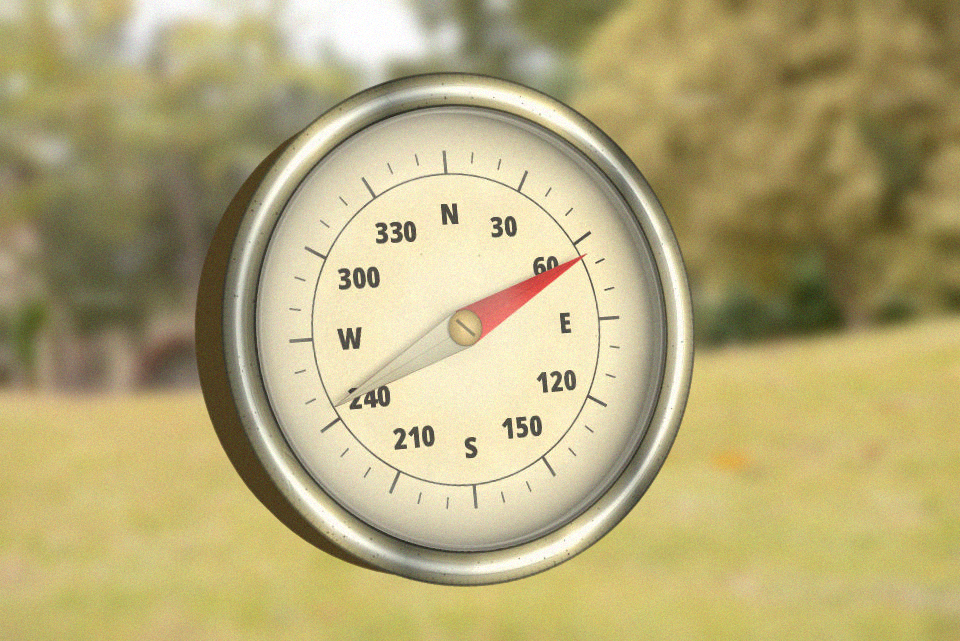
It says 65; °
